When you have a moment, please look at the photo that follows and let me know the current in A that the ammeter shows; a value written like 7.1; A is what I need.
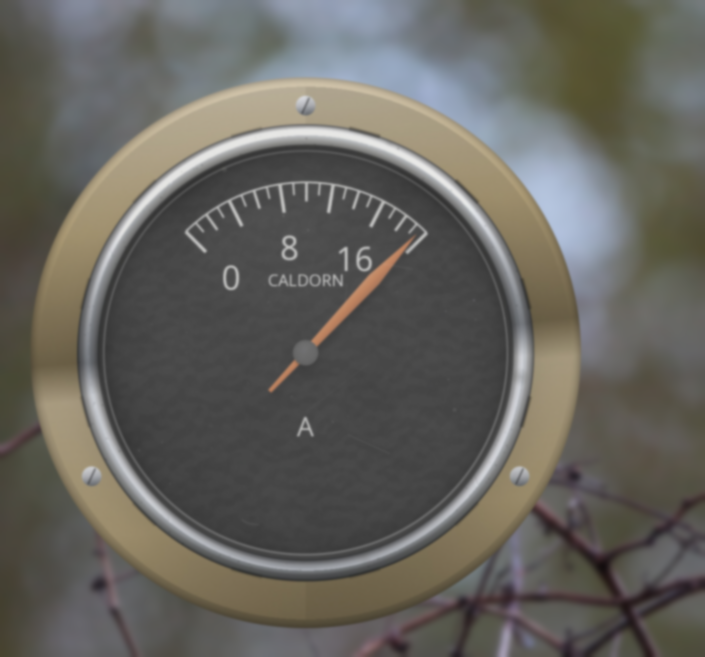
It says 19.5; A
